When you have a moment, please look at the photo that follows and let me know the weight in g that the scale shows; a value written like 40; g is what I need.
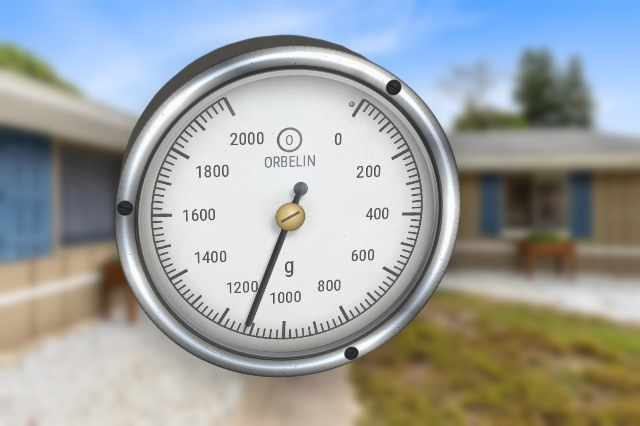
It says 1120; g
